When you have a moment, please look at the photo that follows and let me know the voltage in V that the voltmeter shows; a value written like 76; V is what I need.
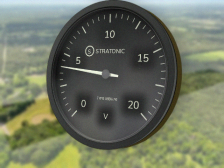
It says 4; V
